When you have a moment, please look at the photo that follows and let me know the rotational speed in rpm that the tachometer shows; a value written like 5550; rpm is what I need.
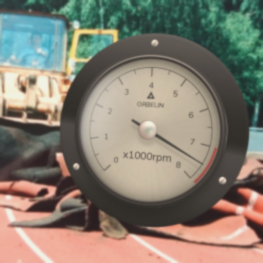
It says 7500; rpm
